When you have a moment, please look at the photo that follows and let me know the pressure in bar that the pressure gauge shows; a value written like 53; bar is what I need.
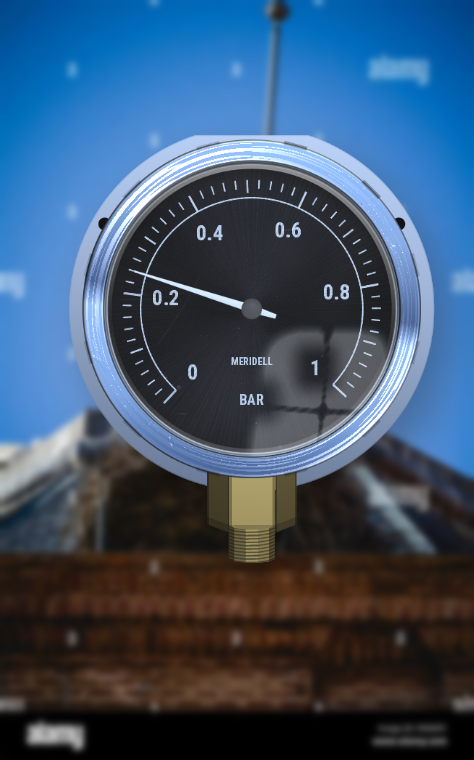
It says 0.24; bar
